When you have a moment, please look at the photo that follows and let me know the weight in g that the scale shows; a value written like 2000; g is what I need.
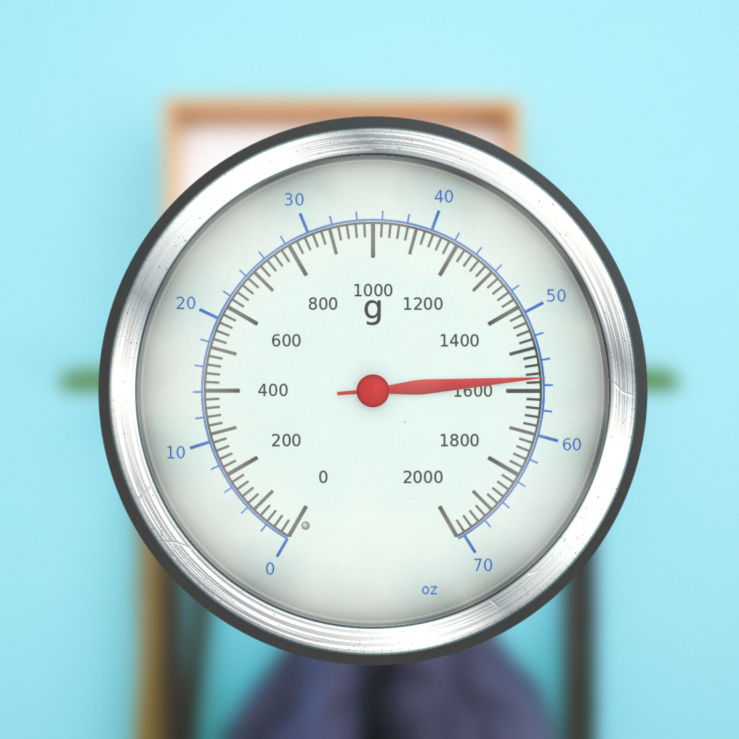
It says 1570; g
